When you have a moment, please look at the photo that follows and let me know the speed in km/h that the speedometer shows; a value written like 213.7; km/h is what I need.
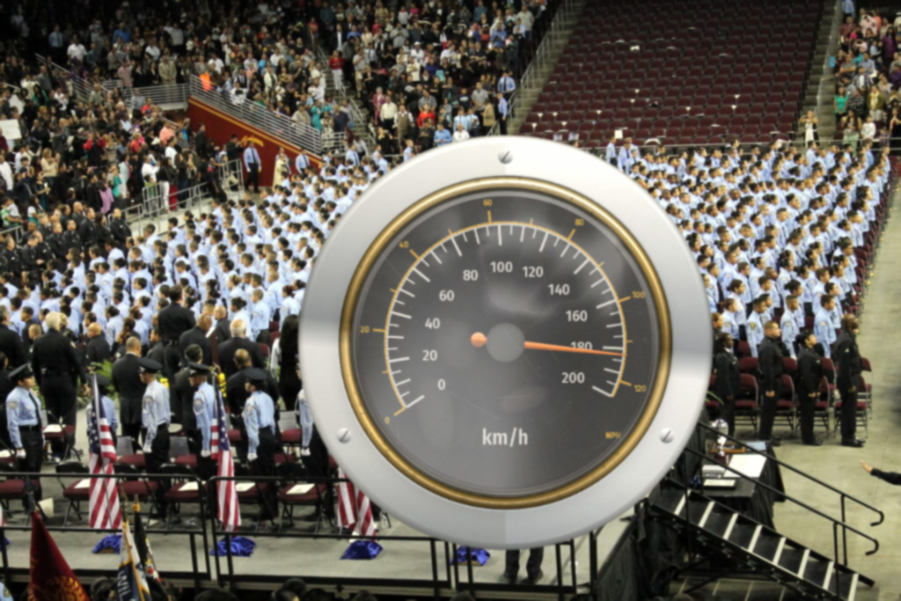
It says 182.5; km/h
